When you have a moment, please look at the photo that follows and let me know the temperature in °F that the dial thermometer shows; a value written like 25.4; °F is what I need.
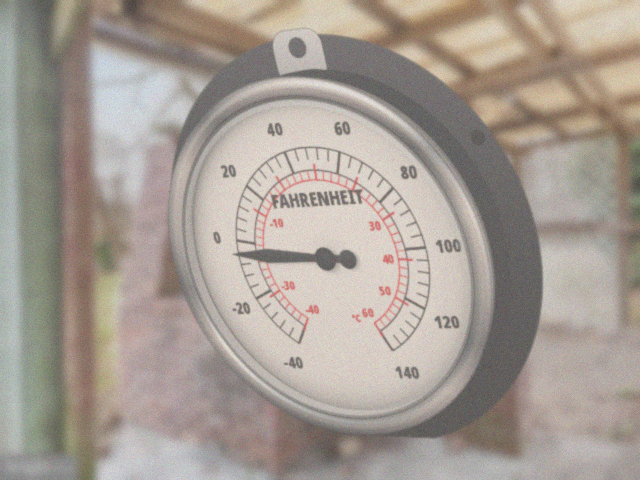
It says -4; °F
